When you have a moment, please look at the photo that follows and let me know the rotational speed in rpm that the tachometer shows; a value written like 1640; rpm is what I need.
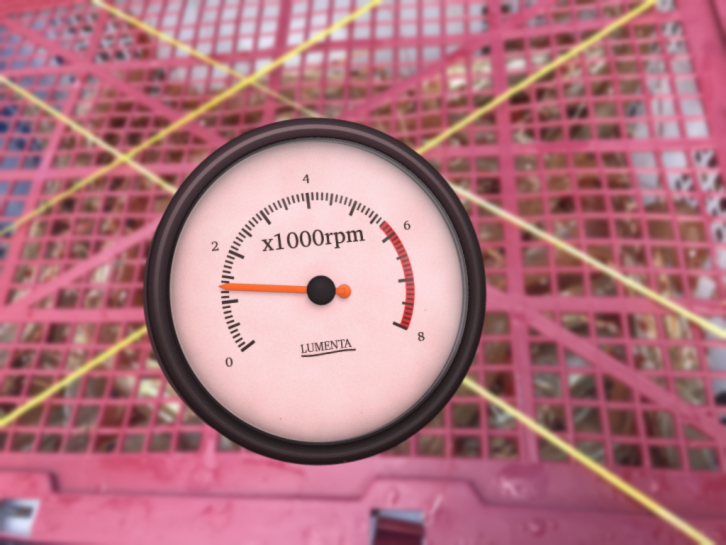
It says 1300; rpm
